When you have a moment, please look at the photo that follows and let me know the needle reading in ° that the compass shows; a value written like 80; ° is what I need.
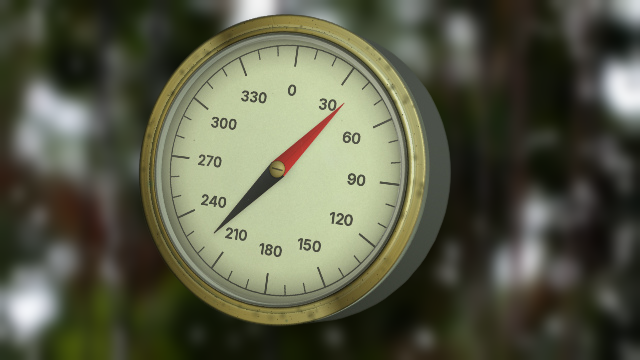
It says 40; °
